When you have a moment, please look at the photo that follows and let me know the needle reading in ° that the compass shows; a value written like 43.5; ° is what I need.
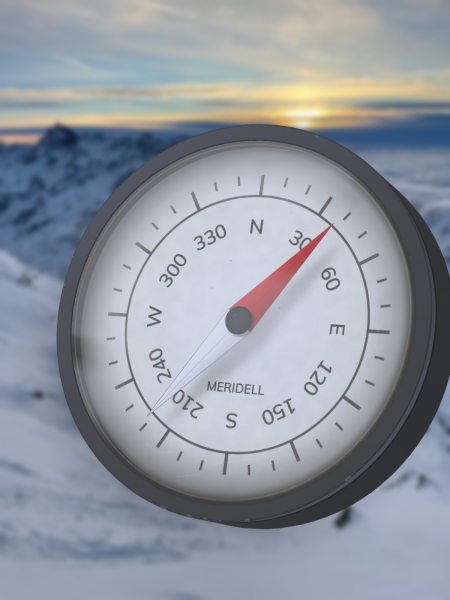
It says 40; °
